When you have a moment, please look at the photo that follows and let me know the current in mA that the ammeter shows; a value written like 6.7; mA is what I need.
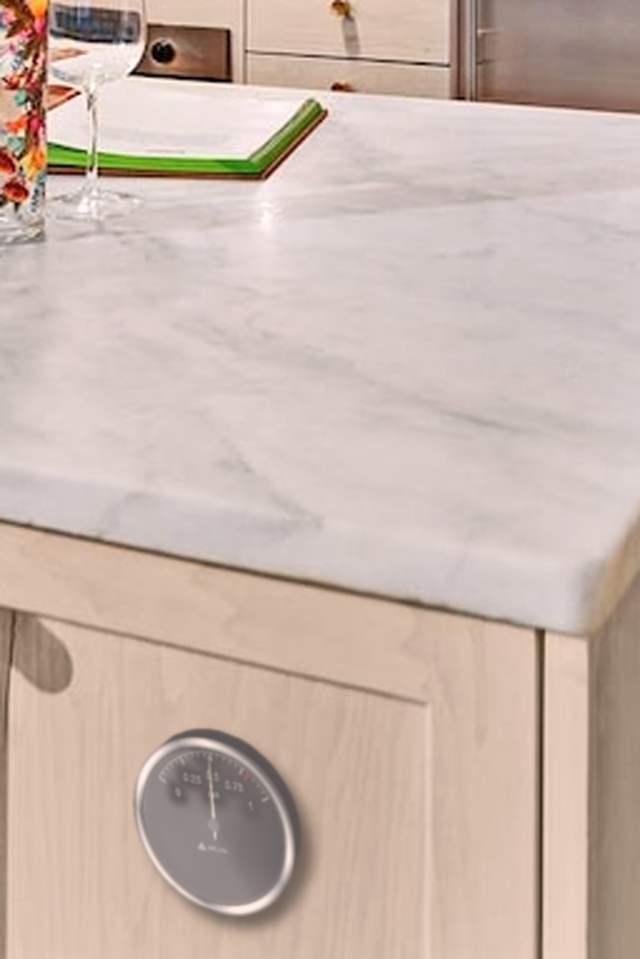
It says 0.5; mA
